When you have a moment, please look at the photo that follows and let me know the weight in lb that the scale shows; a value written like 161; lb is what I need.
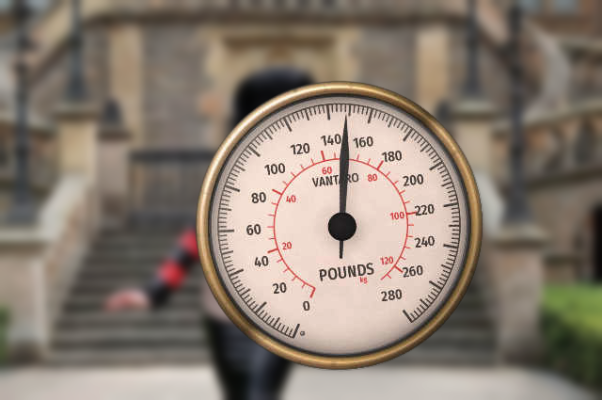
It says 148; lb
